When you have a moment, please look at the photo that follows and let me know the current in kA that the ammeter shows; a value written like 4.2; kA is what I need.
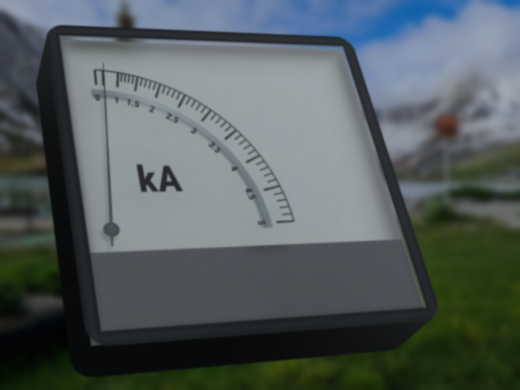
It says 0.5; kA
